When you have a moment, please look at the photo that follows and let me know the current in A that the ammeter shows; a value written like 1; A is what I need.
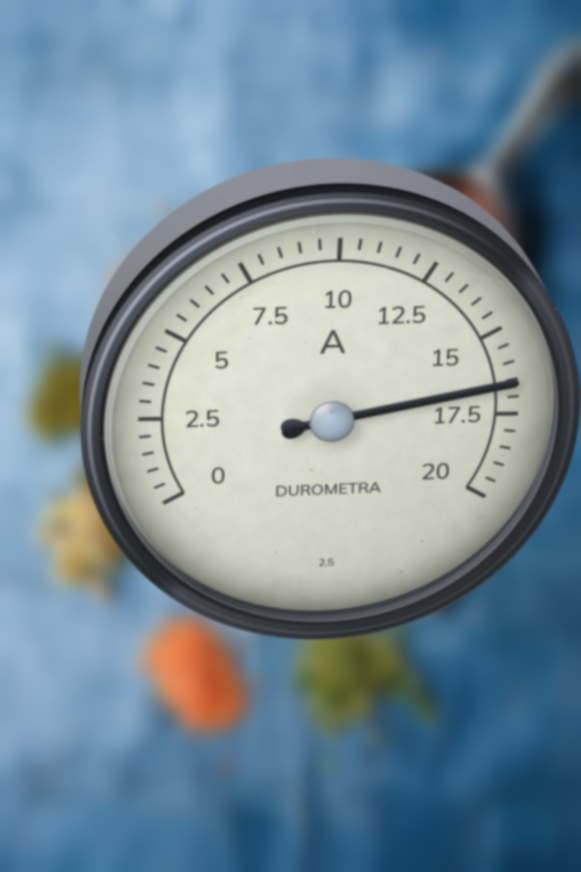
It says 16.5; A
